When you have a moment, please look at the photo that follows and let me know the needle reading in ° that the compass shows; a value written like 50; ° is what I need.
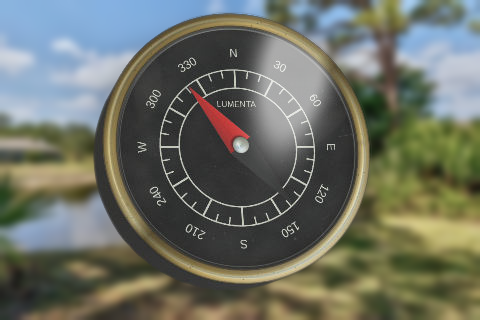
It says 320; °
